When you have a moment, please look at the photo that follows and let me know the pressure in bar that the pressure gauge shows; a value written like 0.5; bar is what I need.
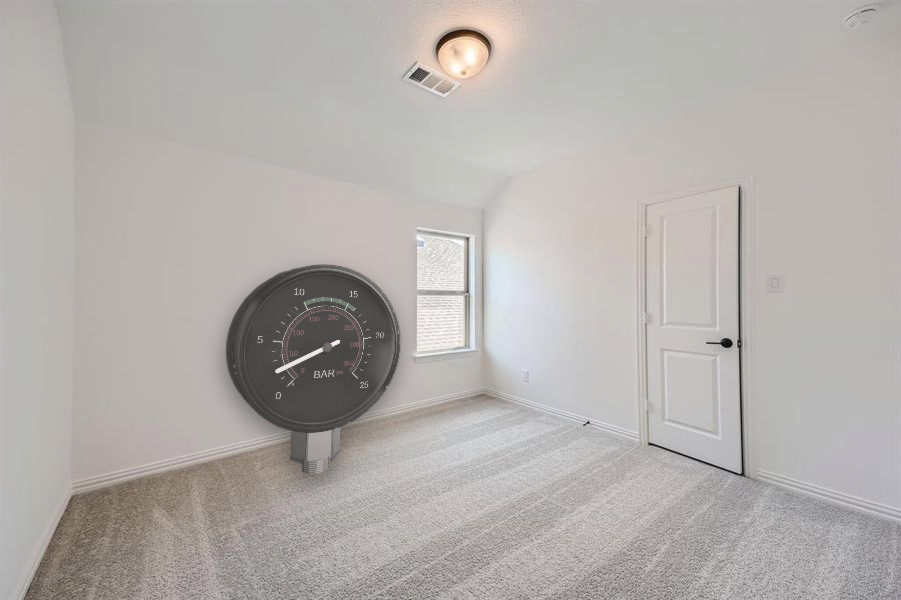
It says 2; bar
